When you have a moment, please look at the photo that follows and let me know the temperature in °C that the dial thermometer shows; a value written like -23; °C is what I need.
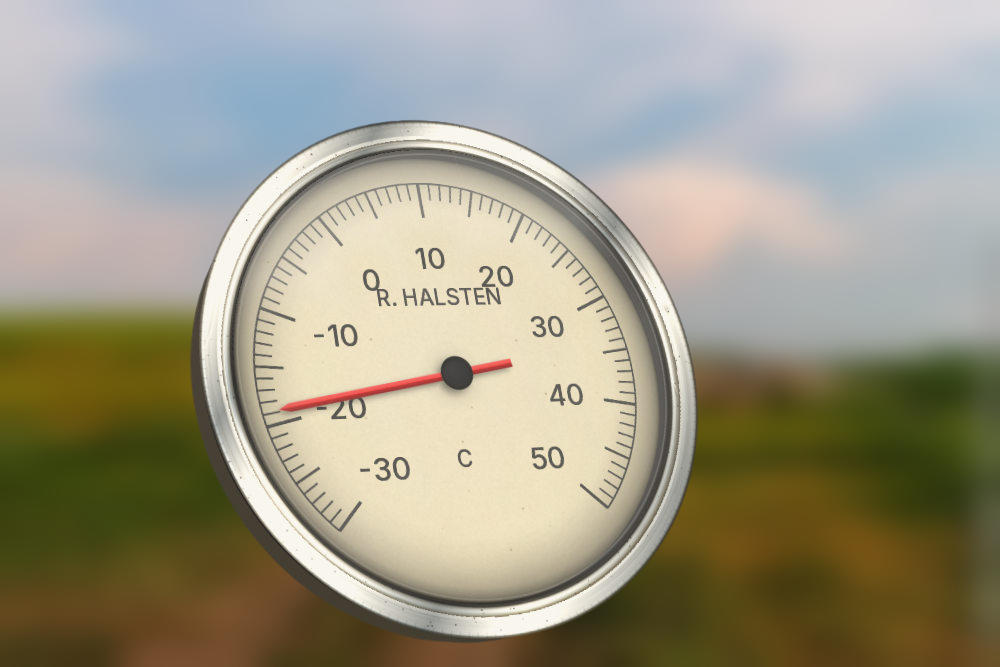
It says -19; °C
